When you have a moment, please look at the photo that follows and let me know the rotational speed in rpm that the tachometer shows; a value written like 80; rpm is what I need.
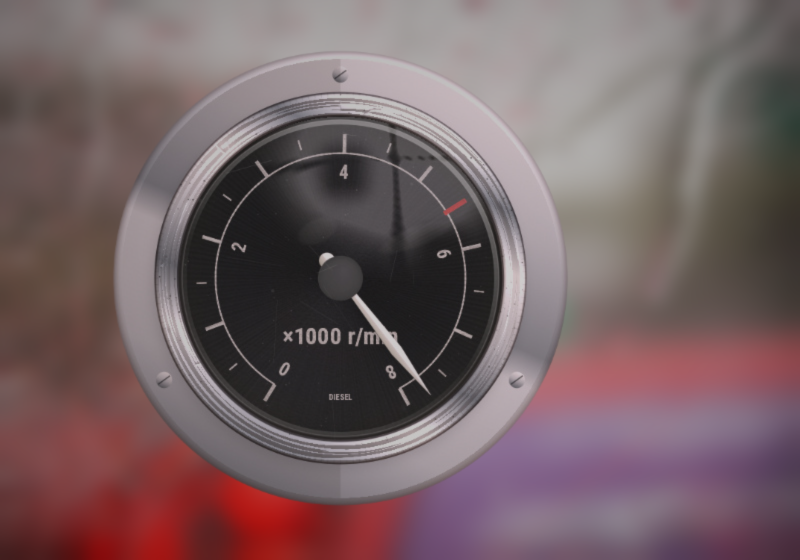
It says 7750; rpm
